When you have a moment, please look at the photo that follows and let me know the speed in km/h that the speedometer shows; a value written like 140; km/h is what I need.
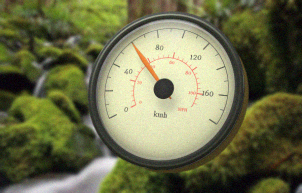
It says 60; km/h
